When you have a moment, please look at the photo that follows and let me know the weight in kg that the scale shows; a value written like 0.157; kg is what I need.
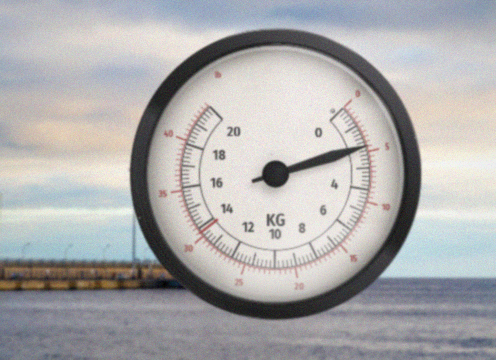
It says 2; kg
